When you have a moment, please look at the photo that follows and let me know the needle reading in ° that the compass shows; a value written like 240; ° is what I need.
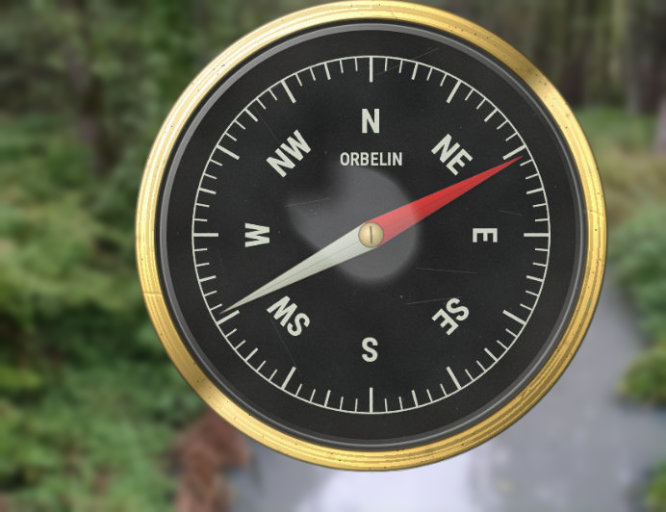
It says 62.5; °
